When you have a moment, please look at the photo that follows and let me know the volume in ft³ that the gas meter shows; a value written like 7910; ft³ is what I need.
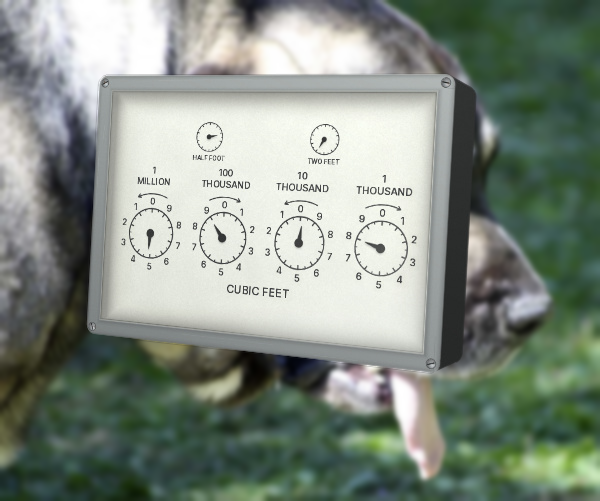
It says 489800; ft³
